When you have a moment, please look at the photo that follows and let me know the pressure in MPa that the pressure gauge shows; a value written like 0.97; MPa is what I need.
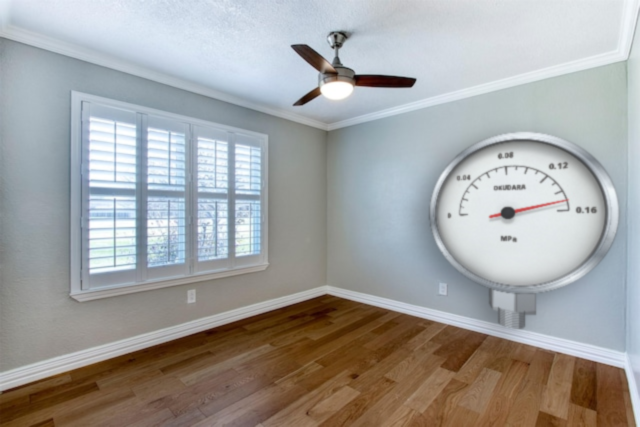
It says 0.15; MPa
